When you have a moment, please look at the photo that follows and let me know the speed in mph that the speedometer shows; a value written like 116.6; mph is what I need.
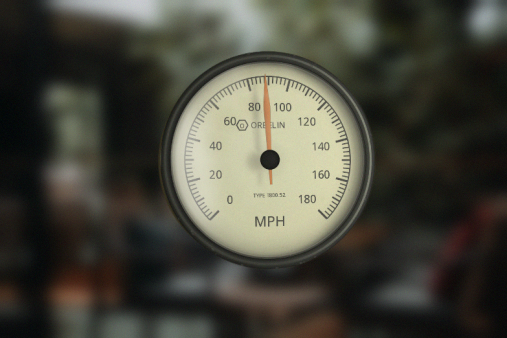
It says 88; mph
